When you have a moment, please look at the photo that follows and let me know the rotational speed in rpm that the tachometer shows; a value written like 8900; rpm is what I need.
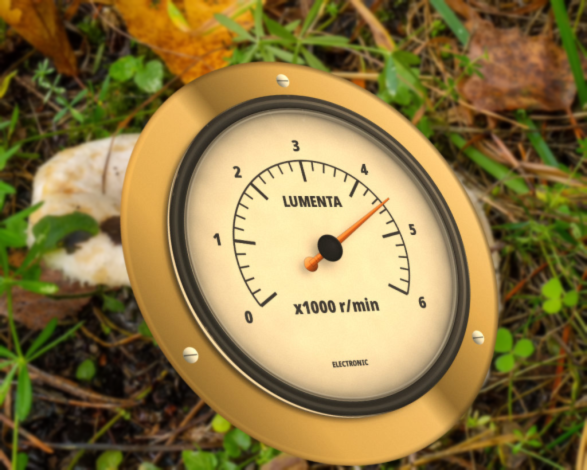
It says 4500; rpm
